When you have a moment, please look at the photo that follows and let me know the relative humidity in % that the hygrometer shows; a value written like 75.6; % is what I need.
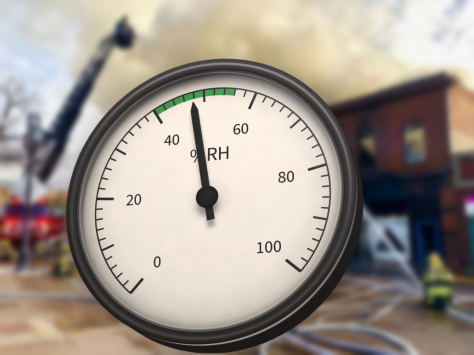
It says 48; %
